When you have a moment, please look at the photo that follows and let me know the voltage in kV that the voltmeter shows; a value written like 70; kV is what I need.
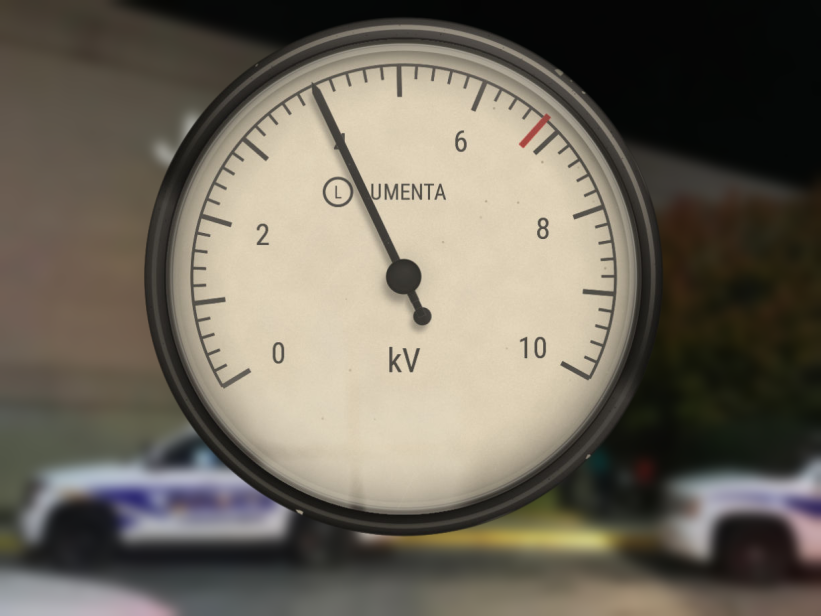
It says 4; kV
